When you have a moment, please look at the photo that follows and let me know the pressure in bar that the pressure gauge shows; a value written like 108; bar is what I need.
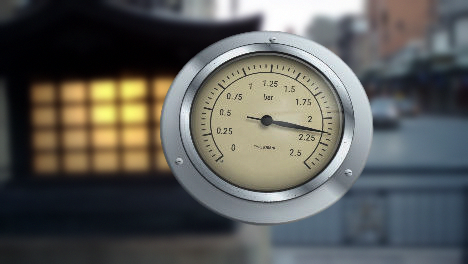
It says 2.15; bar
